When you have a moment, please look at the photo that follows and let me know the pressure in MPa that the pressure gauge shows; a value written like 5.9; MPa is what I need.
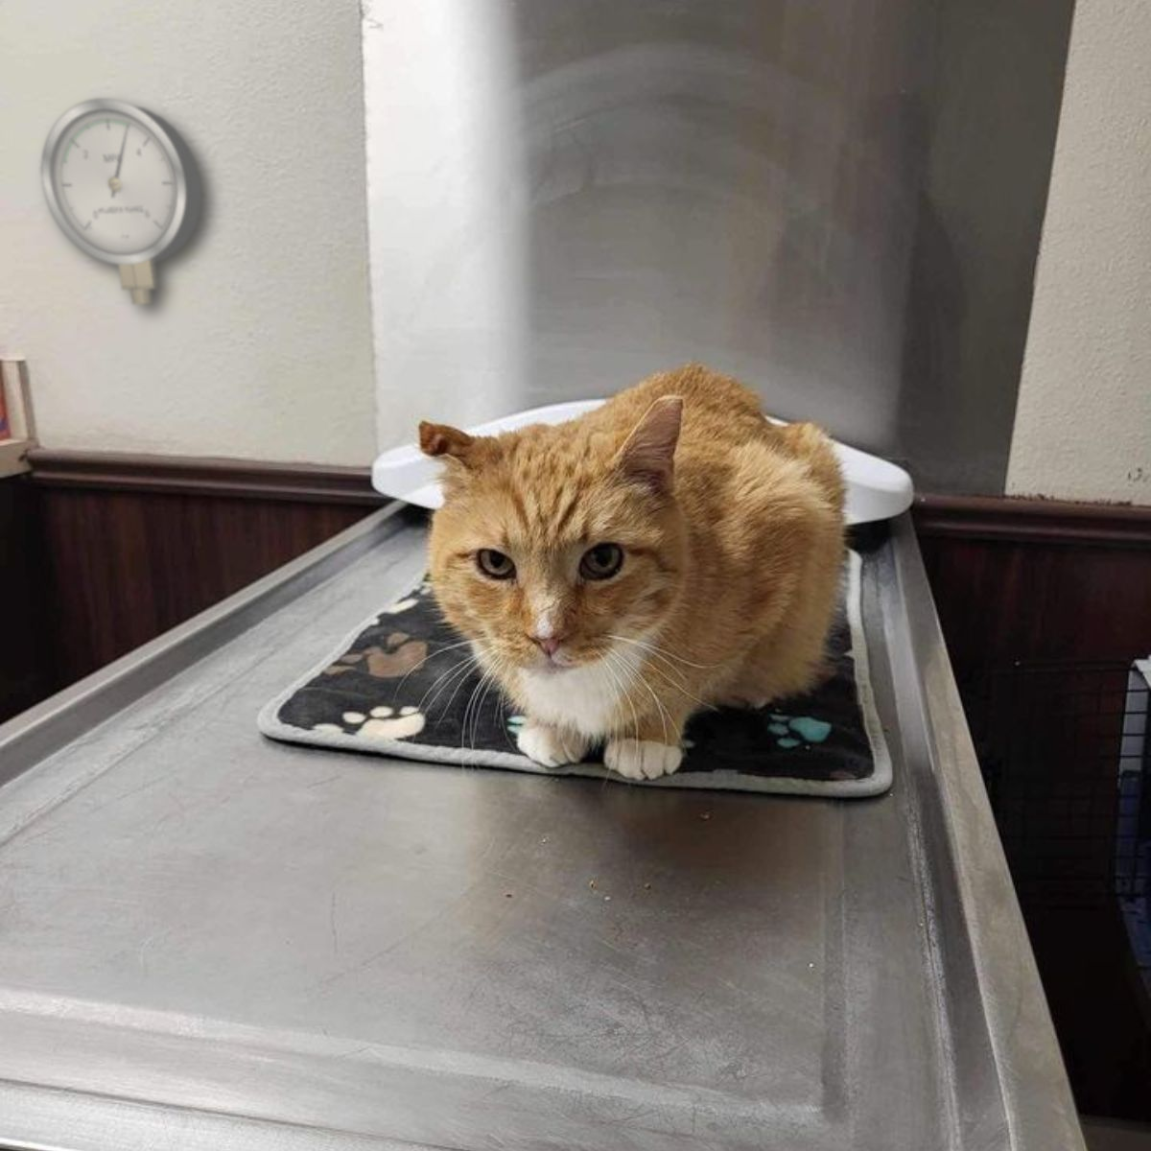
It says 3.5; MPa
